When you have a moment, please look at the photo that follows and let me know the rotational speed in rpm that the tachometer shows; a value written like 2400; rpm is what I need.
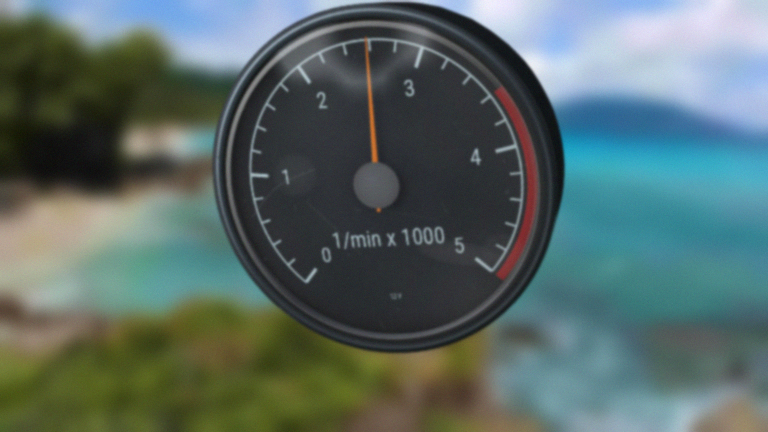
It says 2600; rpm
